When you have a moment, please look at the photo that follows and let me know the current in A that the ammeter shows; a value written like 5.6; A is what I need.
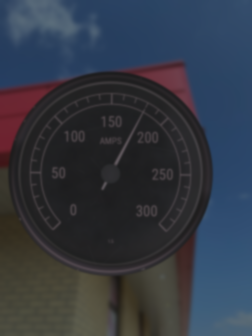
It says 180; A
